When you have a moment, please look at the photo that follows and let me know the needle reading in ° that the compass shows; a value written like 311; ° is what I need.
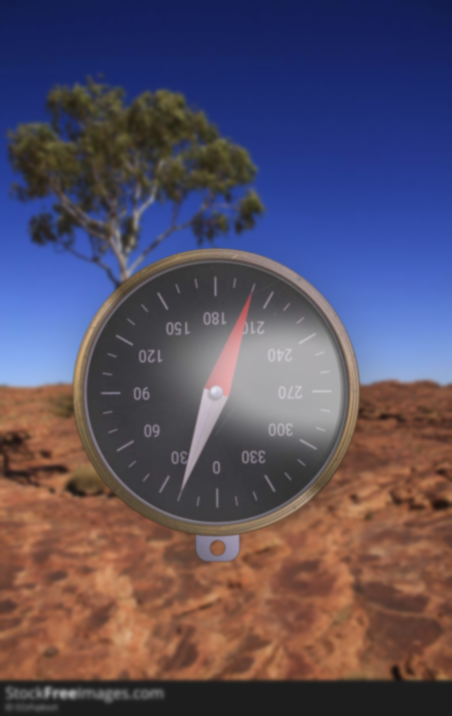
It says 200; °
